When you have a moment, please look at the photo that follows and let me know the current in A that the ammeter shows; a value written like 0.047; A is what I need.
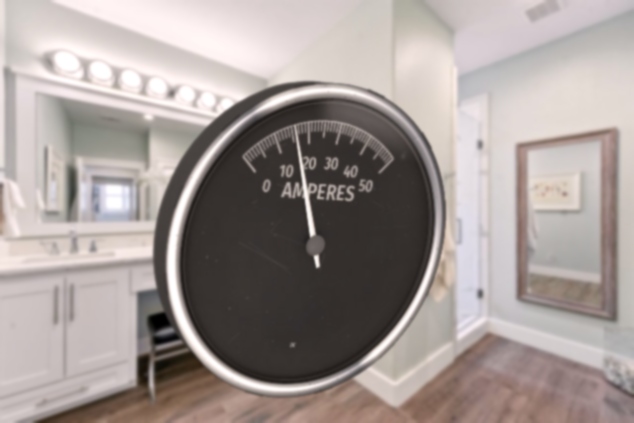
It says 15; A
